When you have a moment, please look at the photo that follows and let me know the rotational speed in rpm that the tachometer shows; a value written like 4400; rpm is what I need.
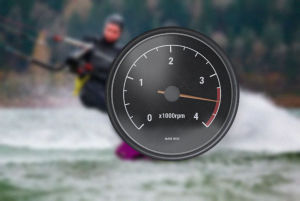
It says 3500; rpm
